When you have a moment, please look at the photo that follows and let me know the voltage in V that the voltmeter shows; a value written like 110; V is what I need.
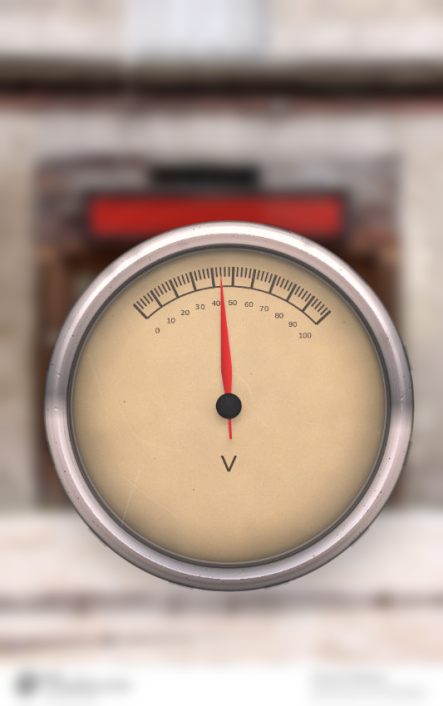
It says 44; V
